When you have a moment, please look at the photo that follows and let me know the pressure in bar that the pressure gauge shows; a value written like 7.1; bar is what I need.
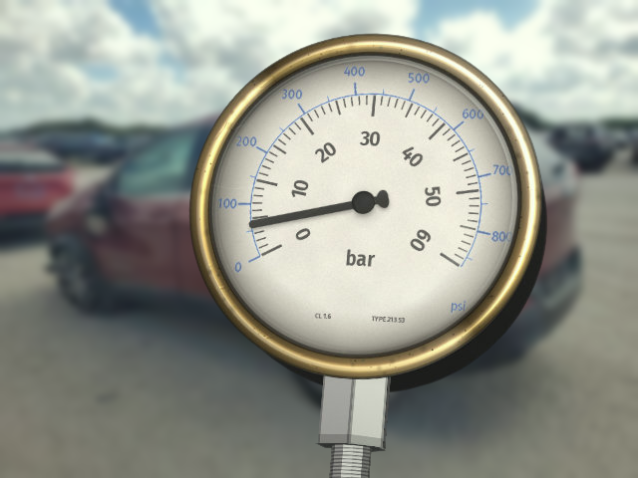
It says 4; bar
